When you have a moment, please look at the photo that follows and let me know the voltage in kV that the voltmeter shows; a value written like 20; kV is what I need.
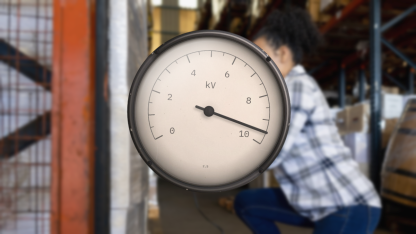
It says 9.5; kV
